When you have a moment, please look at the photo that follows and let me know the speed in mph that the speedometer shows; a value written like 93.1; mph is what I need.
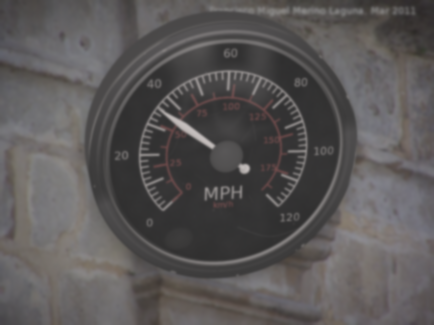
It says 36; mph
